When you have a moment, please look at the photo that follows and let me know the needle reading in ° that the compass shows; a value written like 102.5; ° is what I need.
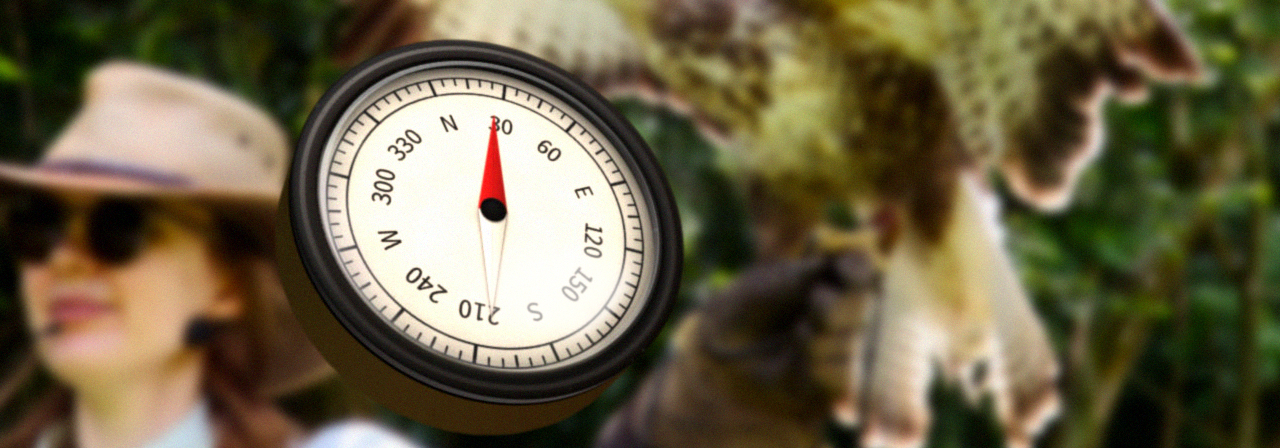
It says 25; °
